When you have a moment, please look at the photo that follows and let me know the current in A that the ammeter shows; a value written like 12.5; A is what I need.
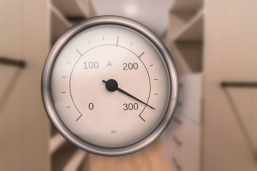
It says 280; A
